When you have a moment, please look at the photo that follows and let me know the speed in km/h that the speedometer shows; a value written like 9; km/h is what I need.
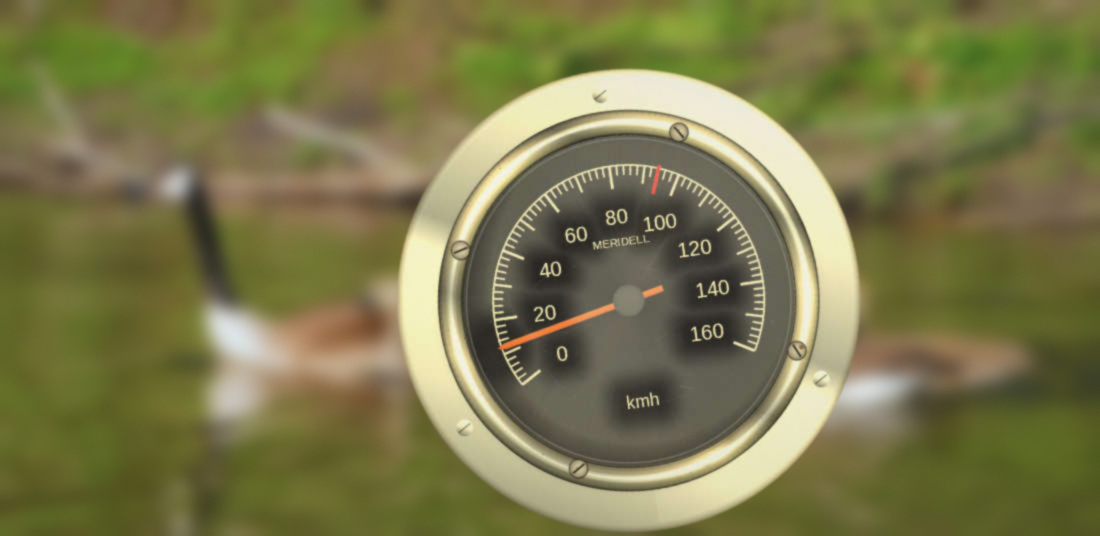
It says 12; km/h
